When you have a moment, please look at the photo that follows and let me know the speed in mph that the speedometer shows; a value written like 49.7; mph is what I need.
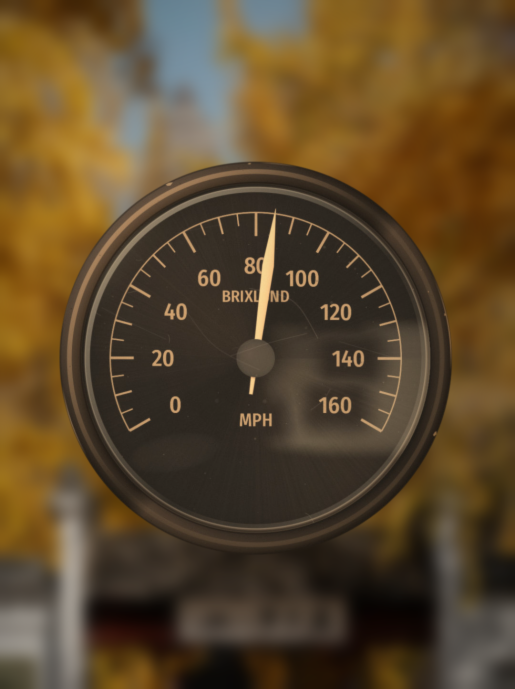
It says 85; mph
